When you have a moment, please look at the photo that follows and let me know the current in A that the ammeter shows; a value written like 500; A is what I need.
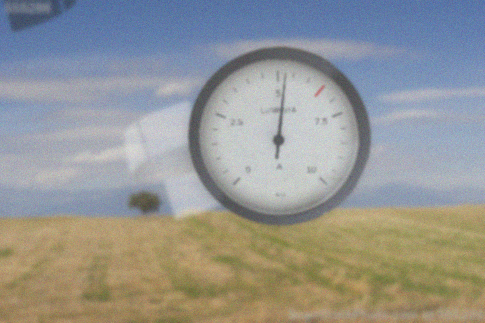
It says 5.25; A
